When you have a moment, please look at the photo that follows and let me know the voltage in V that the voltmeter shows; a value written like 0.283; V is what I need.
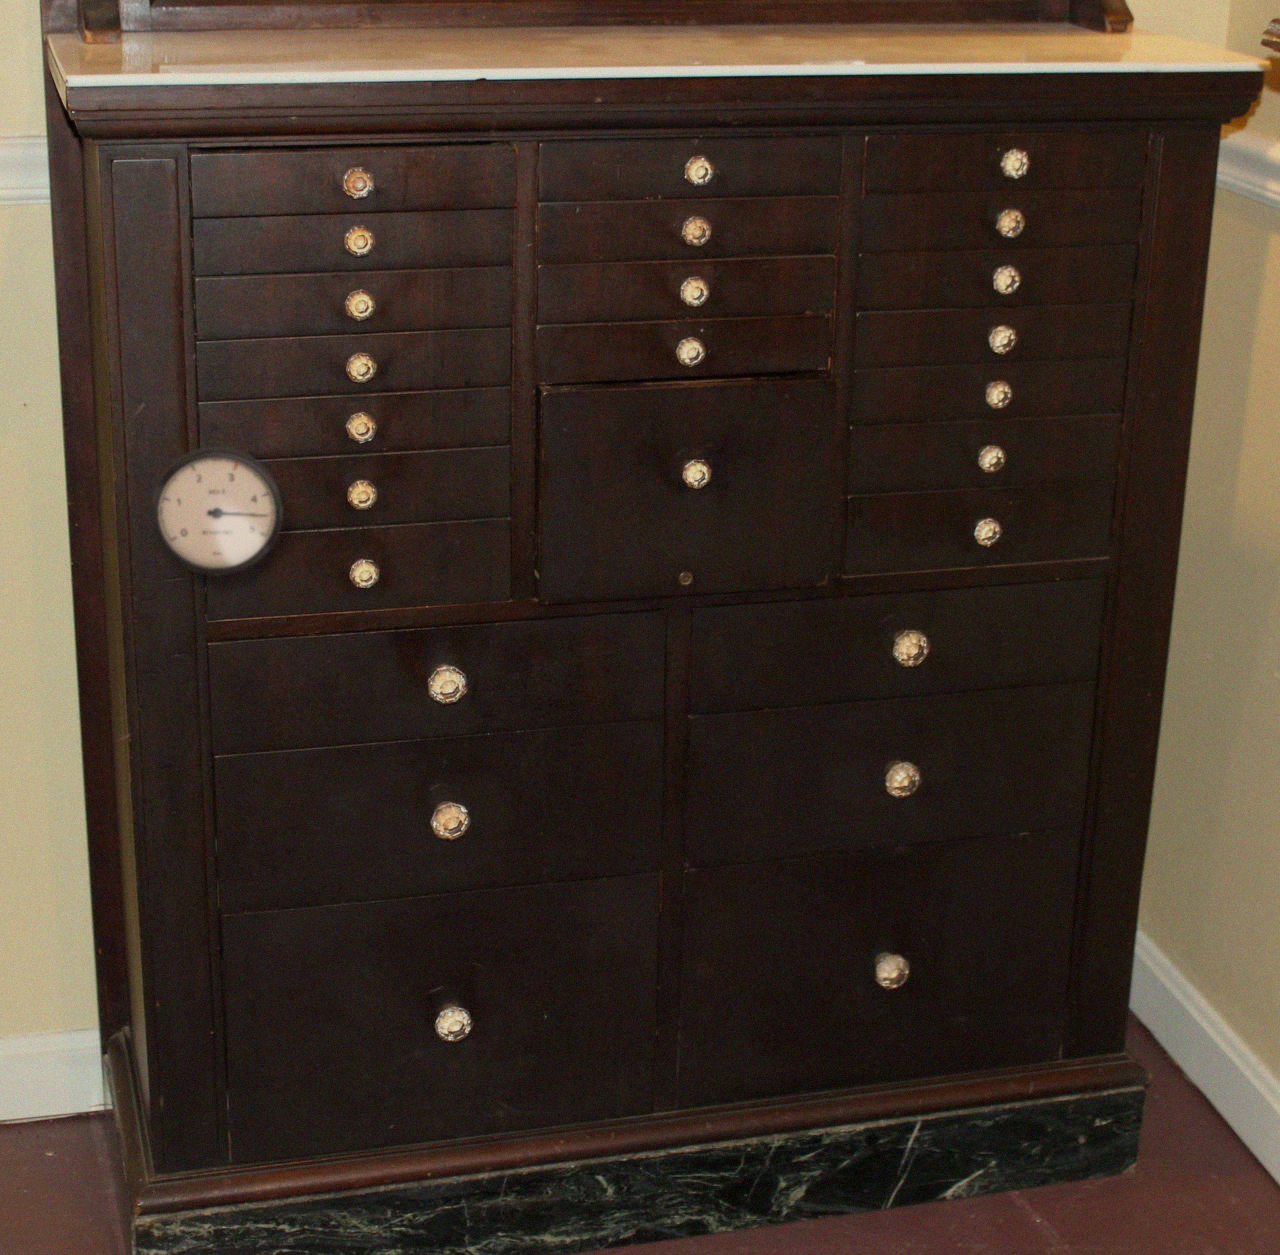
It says 4.5; V
